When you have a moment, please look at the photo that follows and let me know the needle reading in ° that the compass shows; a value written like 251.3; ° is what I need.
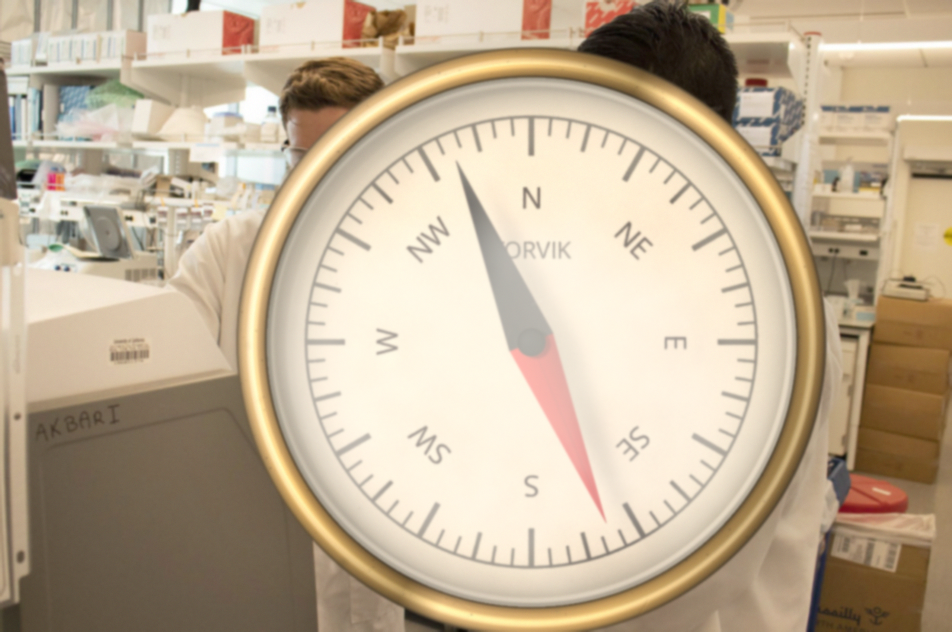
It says 157.5; °
